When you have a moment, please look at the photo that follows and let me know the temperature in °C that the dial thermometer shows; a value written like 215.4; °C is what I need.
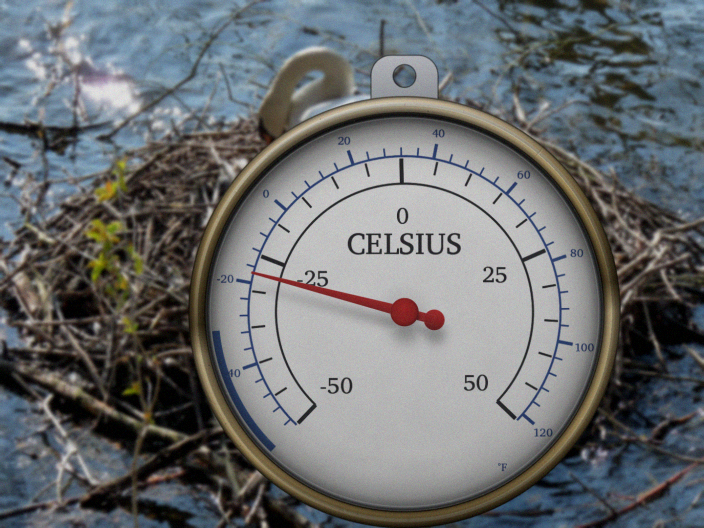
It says -27.5; °C
